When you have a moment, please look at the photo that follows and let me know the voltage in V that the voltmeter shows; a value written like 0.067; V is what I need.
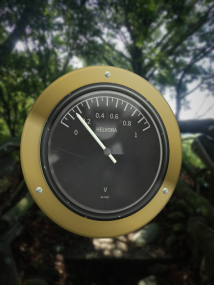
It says 0.15; V
